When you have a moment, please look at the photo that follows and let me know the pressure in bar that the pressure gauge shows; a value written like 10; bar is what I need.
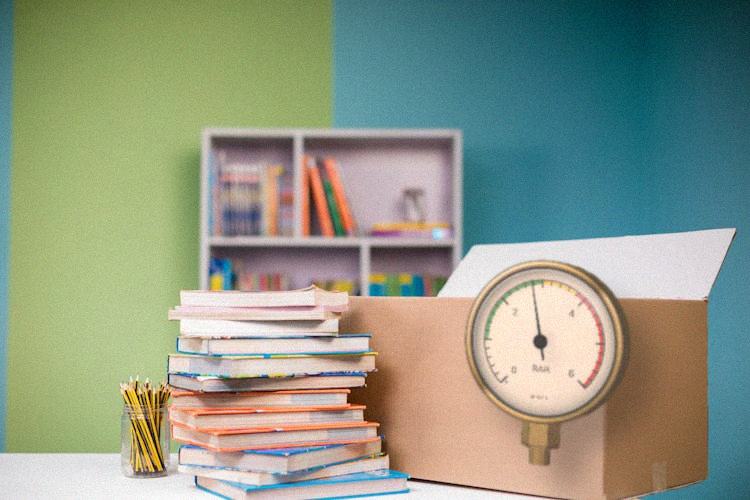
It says 2.8; bar
